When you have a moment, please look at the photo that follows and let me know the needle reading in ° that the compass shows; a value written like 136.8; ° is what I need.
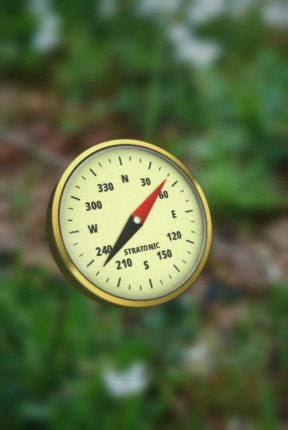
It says 50; °
